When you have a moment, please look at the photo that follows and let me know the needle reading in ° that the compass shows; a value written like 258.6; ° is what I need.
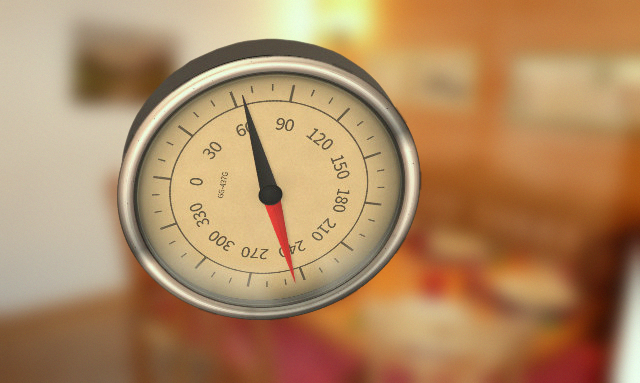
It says 245; °
